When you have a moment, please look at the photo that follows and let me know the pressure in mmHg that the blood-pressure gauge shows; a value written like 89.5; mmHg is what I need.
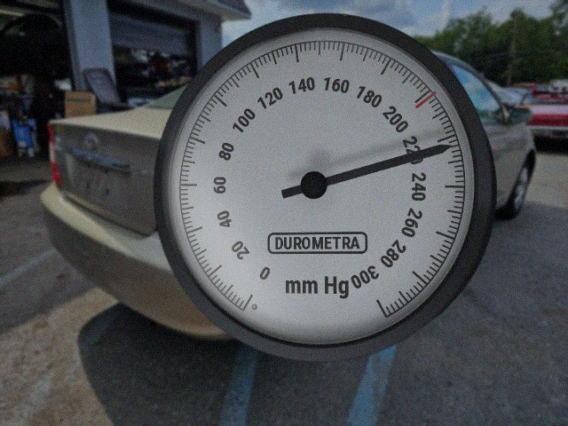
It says 224; mmHg
